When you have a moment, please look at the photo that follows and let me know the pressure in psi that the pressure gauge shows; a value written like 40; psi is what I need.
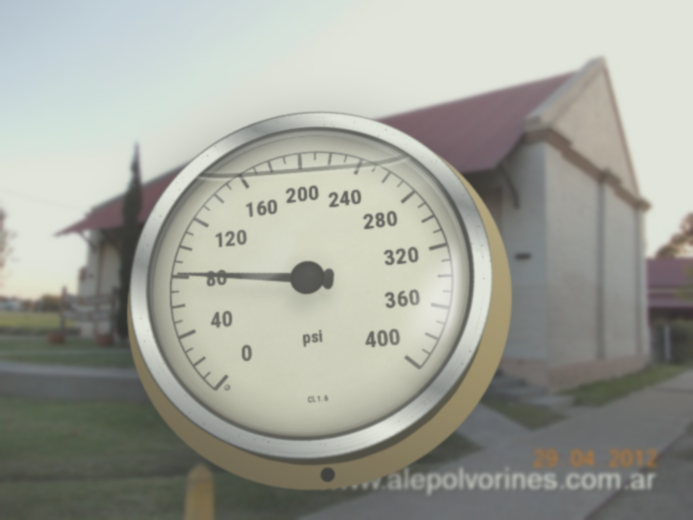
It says 80; psi
